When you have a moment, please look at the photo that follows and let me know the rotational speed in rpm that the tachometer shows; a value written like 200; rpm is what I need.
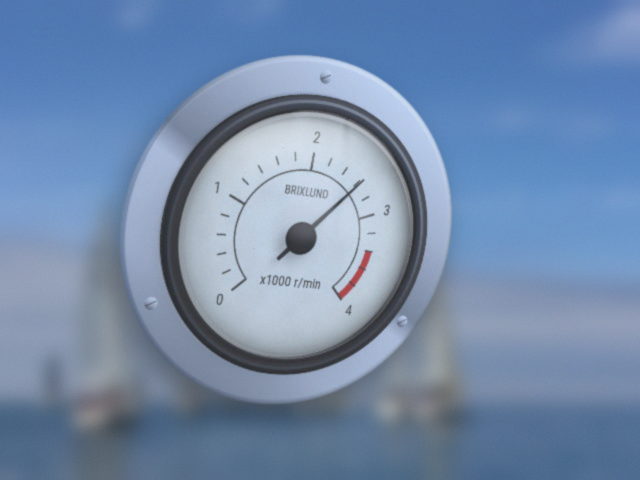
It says 2600; rpm
